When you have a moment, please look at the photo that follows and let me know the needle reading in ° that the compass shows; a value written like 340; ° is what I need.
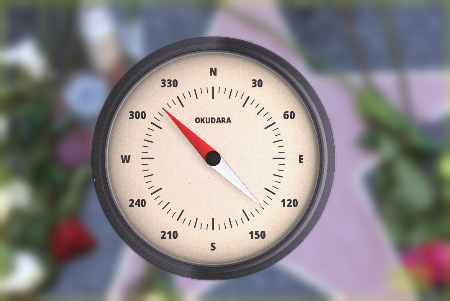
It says 315; °
